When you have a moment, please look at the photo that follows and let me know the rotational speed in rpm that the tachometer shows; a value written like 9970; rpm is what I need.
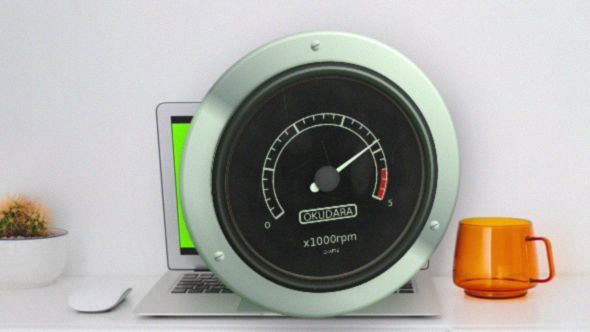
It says 3800; rpm
